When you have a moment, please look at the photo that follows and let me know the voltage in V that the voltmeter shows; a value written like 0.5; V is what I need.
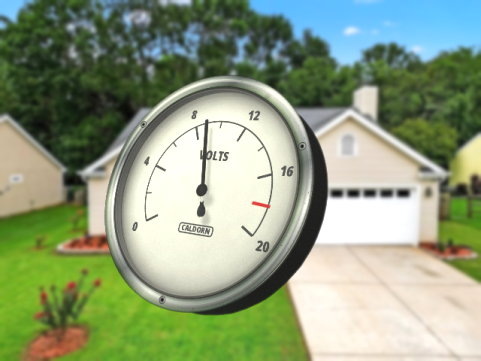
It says 9; V
